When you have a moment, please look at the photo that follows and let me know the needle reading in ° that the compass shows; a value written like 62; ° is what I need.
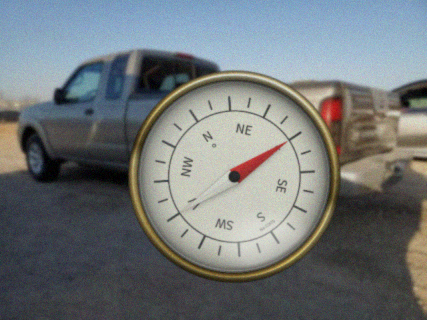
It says 90; °
